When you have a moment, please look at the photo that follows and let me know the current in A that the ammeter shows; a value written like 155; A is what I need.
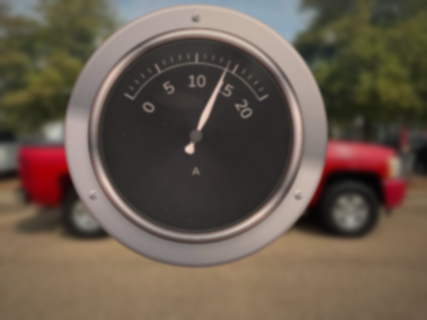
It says 14; A
